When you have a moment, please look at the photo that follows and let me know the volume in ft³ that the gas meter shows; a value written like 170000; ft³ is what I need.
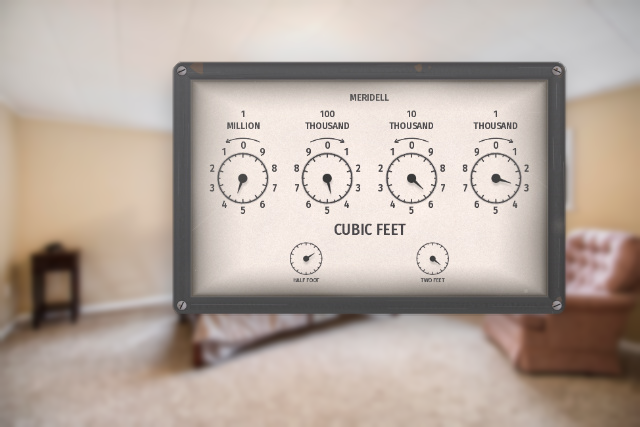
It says 446300; ft³
